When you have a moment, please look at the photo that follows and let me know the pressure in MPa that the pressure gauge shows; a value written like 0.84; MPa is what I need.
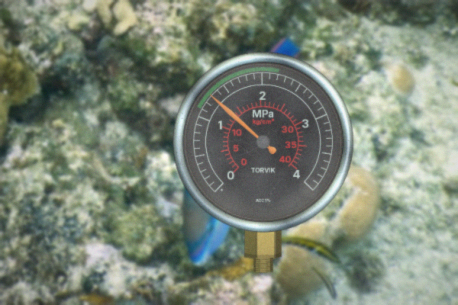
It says 1.3; MPa
